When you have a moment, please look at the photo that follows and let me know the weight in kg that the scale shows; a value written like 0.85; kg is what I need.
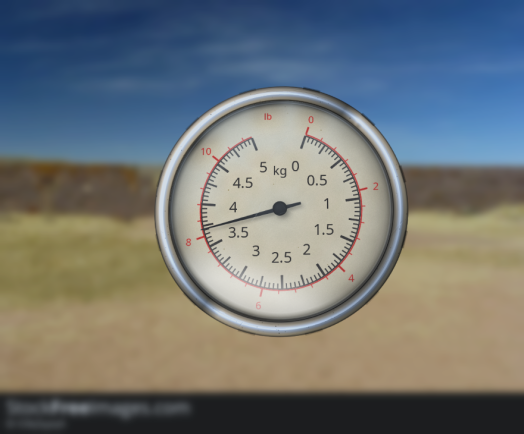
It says 3.7; kg
